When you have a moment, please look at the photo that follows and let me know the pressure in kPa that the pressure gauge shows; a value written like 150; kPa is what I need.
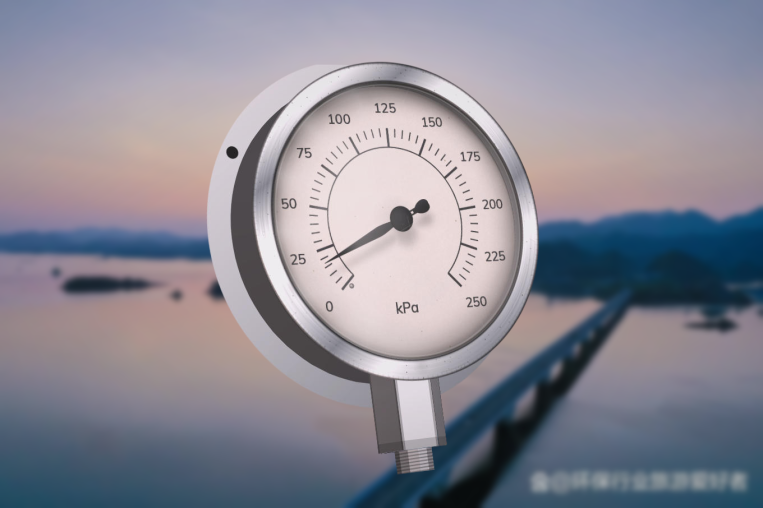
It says 17.5; kPa
